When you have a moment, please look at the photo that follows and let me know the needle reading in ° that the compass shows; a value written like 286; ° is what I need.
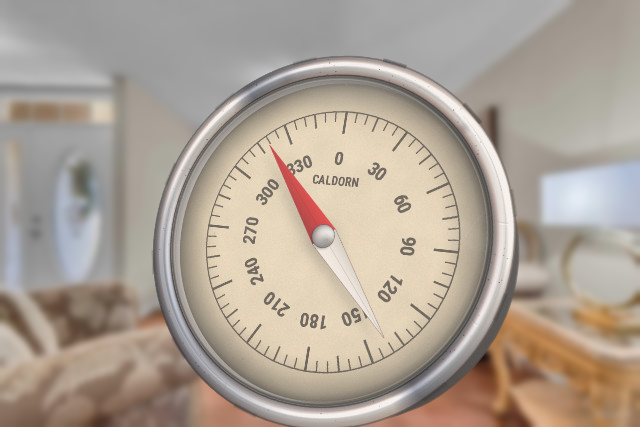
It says 320; °
